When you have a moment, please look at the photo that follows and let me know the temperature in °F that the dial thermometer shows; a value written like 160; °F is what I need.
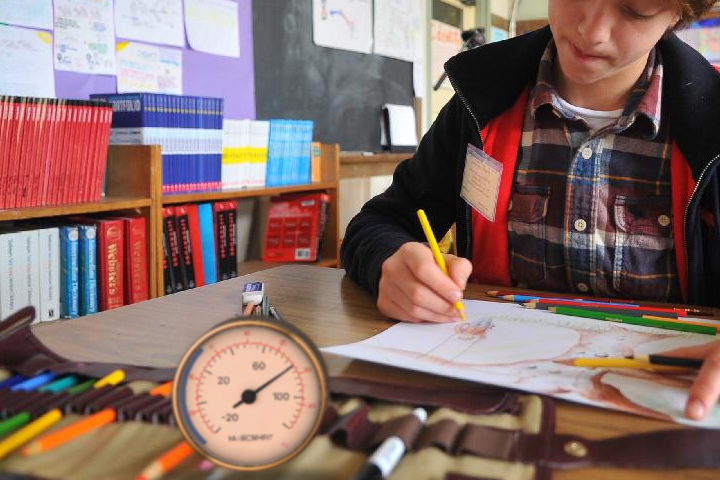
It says 80; °F
